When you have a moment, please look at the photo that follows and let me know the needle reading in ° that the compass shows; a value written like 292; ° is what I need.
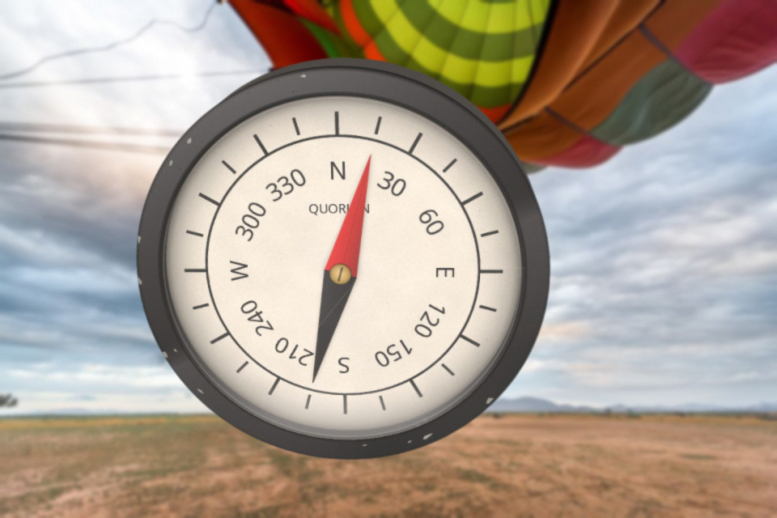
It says 15; °
